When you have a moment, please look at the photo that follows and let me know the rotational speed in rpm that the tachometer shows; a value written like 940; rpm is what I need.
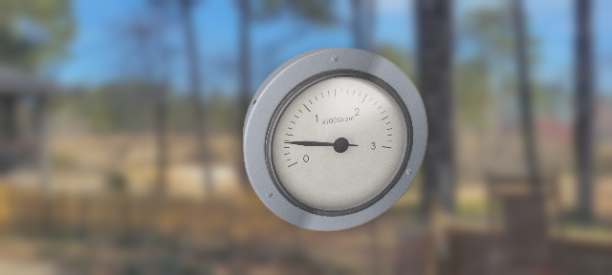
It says 400; rpm
